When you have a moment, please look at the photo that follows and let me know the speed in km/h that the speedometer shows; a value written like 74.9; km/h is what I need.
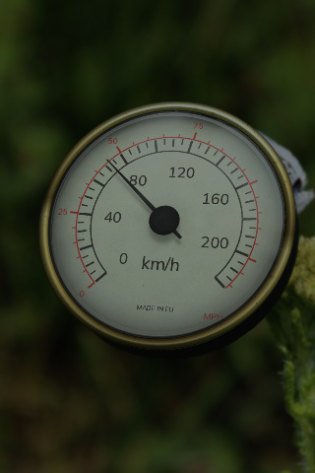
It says 72.5; km/h
